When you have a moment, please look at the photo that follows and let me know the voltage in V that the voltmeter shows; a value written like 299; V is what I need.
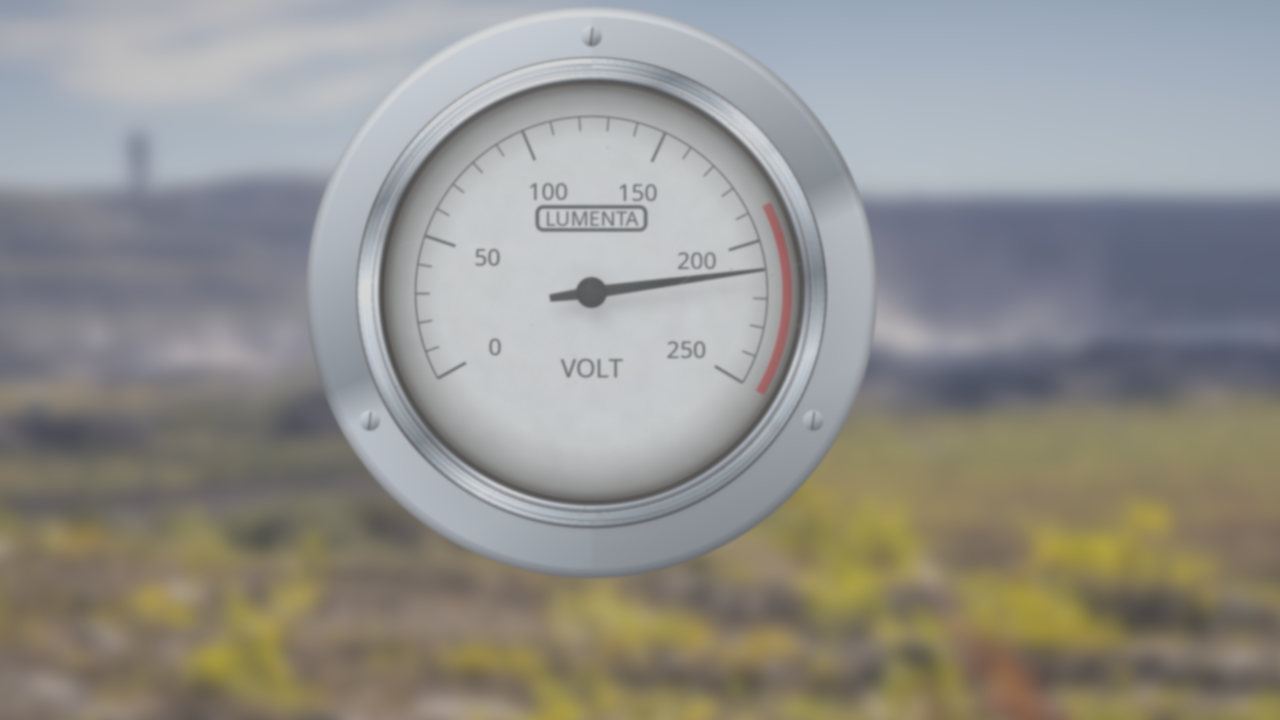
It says 210; V
